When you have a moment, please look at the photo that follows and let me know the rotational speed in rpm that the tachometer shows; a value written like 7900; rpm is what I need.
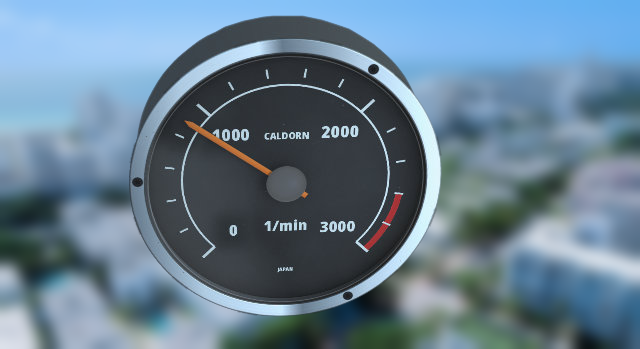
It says 900; rpm
